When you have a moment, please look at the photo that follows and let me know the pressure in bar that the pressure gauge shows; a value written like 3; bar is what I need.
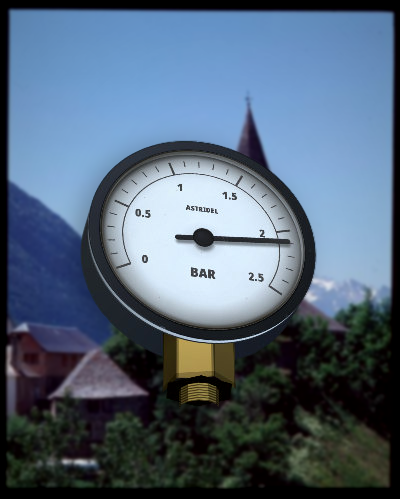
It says 2.1; bar
